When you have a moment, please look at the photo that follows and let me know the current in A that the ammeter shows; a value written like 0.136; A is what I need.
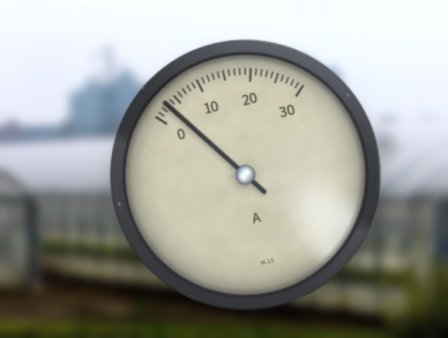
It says 3; A
